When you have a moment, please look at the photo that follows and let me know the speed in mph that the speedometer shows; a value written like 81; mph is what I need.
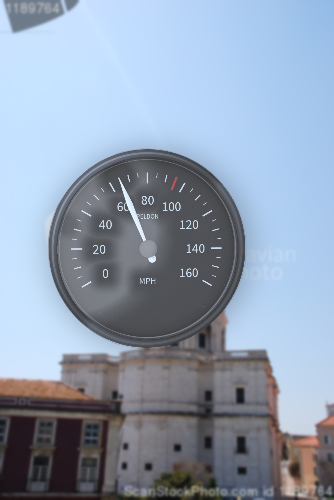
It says 65; mph
